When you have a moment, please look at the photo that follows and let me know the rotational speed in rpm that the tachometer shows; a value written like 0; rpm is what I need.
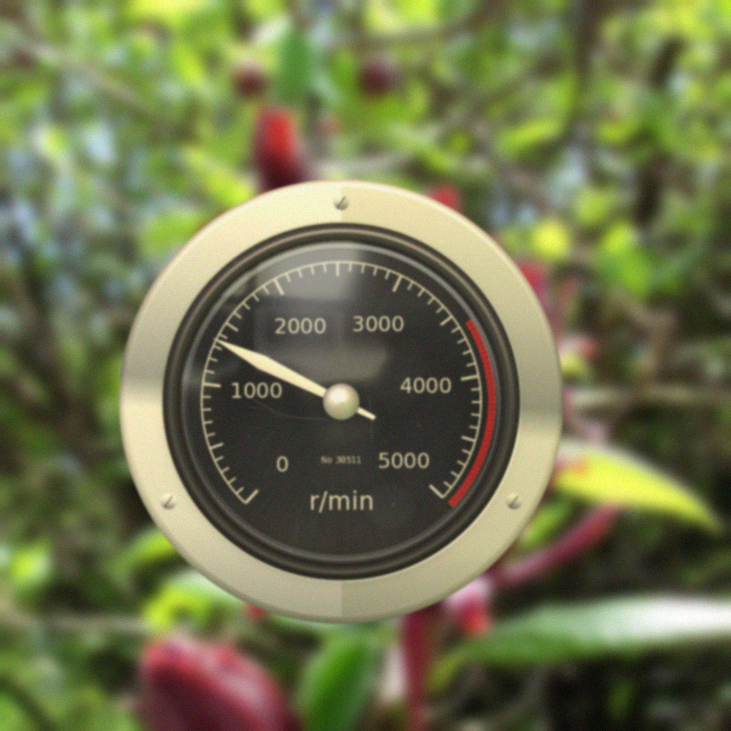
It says 1350; rpm
